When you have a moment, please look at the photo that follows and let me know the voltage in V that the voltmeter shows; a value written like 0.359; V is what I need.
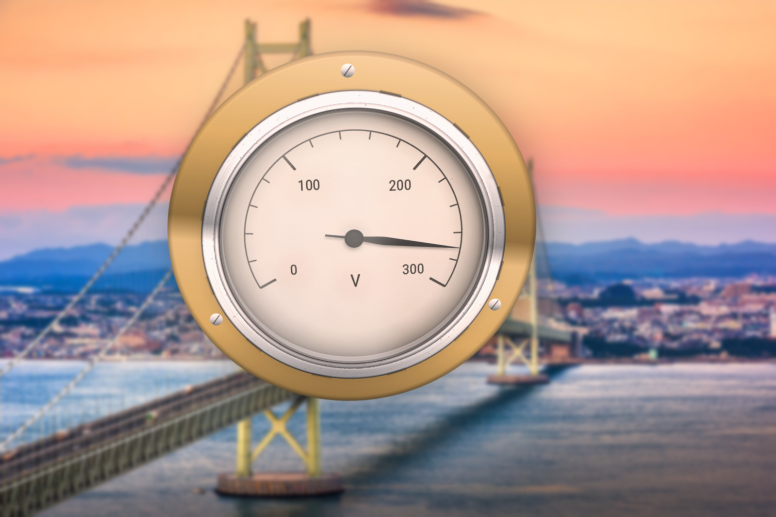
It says 270; V
